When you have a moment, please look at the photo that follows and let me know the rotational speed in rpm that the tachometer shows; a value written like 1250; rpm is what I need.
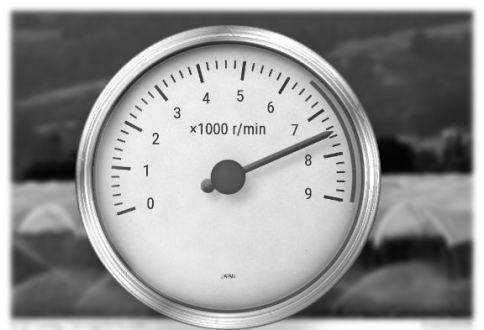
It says 7500; rpm
